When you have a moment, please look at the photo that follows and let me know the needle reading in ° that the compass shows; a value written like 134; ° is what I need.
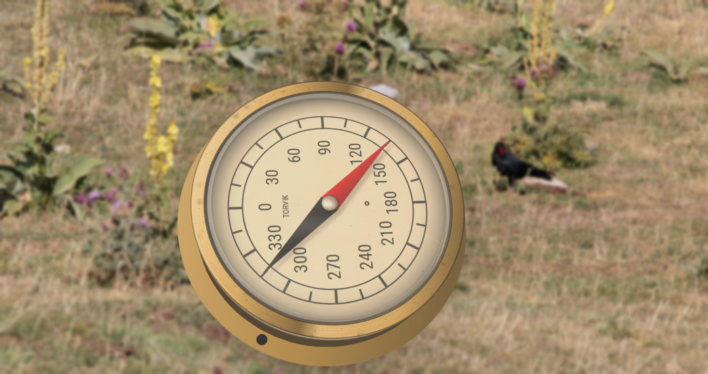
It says 135; °
